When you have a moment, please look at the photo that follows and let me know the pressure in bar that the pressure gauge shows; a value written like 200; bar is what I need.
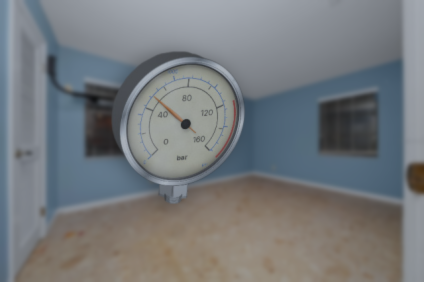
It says 50; bar
